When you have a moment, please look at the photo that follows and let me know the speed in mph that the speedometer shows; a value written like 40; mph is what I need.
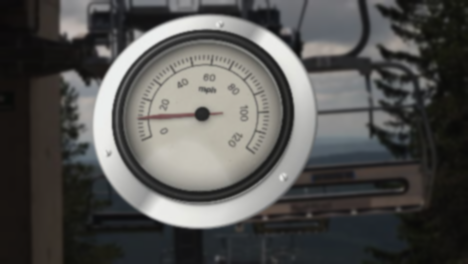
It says 10; mph
